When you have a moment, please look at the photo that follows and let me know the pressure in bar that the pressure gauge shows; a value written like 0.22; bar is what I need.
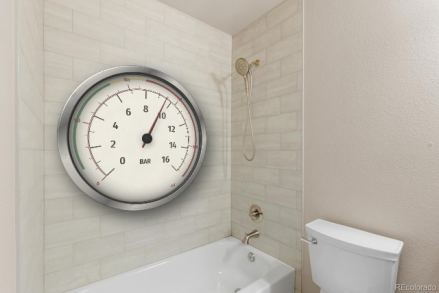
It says 9.5; bar
